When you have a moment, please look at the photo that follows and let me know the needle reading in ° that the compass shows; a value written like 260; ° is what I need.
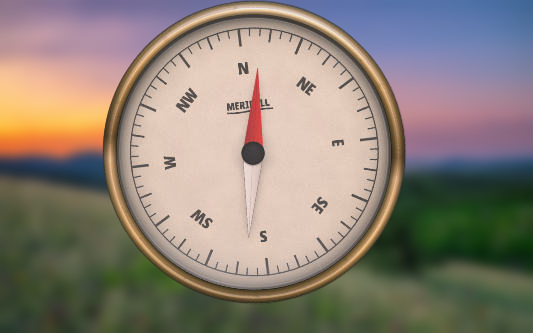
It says 10; °
